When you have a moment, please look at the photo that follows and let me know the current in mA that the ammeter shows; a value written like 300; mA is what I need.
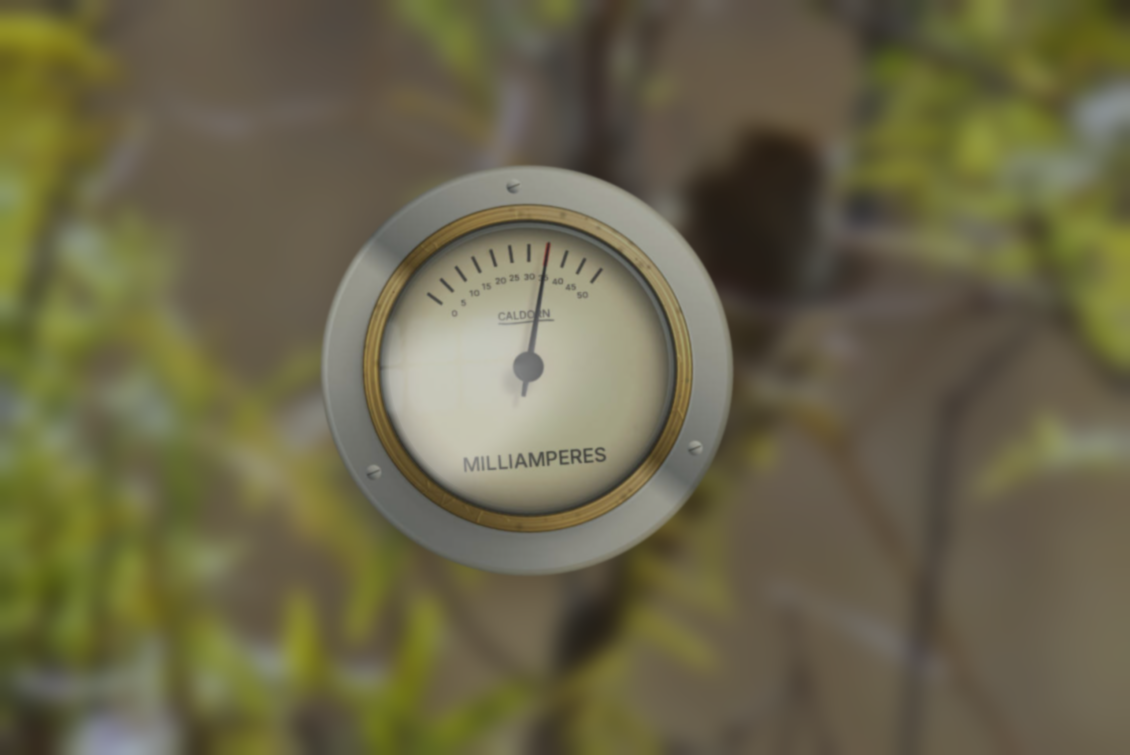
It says 35; mA
